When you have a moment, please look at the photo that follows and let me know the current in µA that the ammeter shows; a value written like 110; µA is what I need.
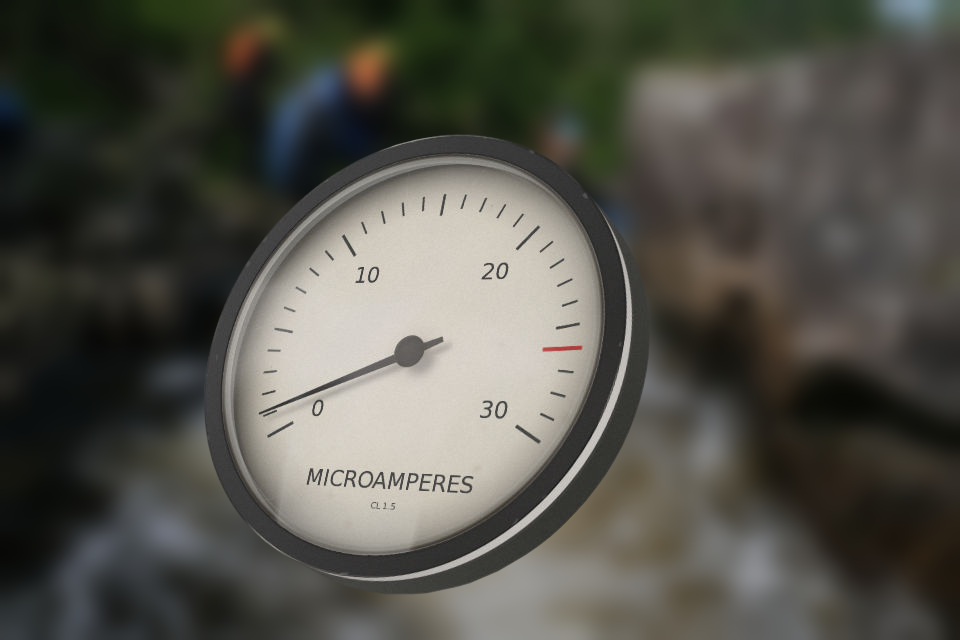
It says 1; µA
